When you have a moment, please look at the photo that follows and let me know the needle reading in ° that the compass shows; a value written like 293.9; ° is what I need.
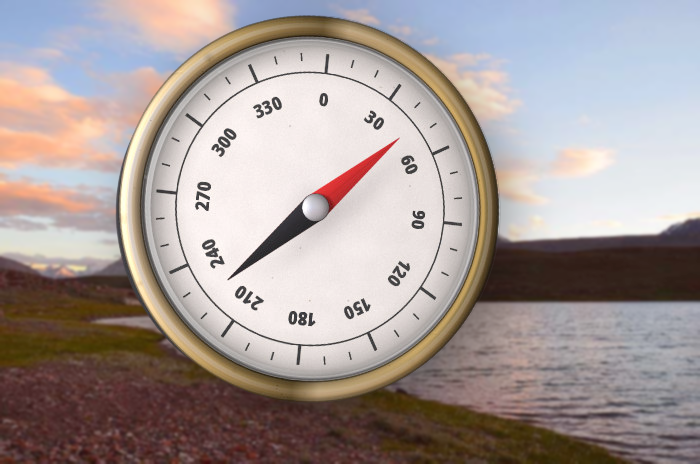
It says 45; °
